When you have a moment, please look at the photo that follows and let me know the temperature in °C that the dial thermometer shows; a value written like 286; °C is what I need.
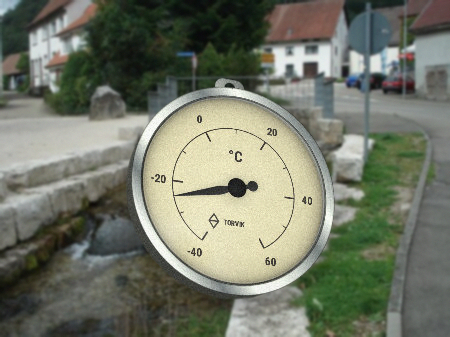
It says -25; °C
